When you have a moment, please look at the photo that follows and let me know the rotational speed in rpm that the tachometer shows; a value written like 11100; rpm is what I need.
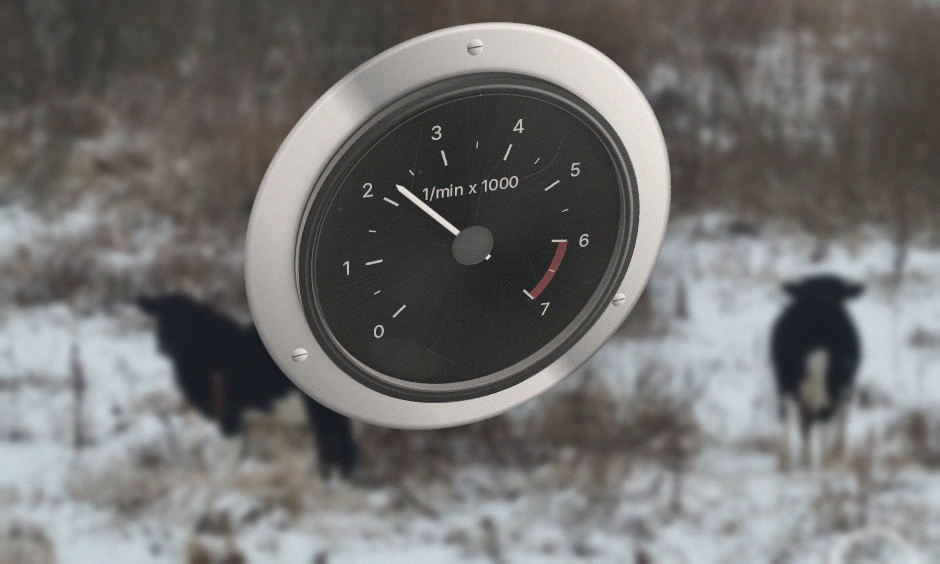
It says 2250; rpm
